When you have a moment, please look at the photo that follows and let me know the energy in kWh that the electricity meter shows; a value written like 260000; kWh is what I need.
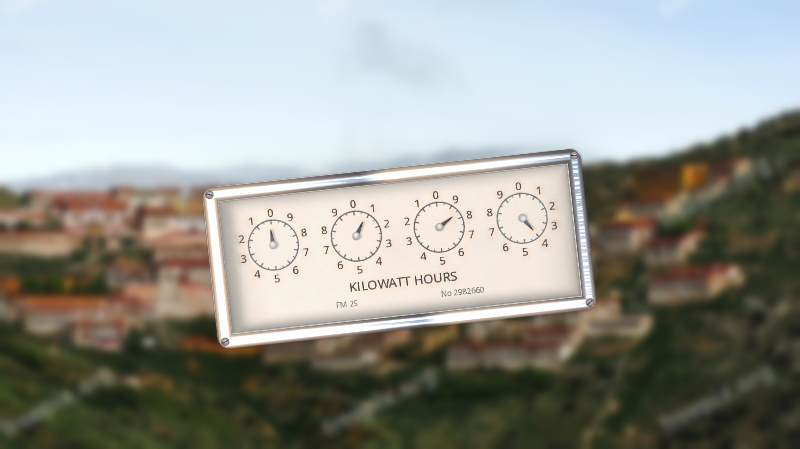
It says 84; kWh
